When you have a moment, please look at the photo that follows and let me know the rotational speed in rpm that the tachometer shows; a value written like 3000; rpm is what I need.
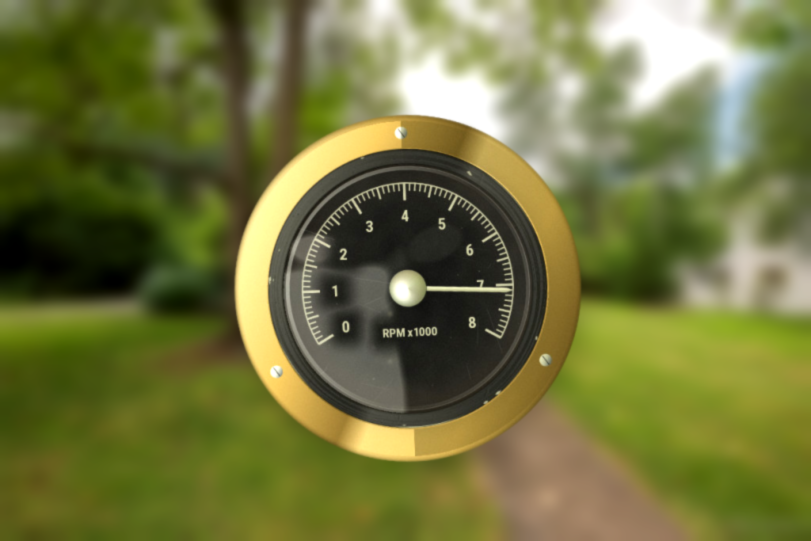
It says 7100; rpm
